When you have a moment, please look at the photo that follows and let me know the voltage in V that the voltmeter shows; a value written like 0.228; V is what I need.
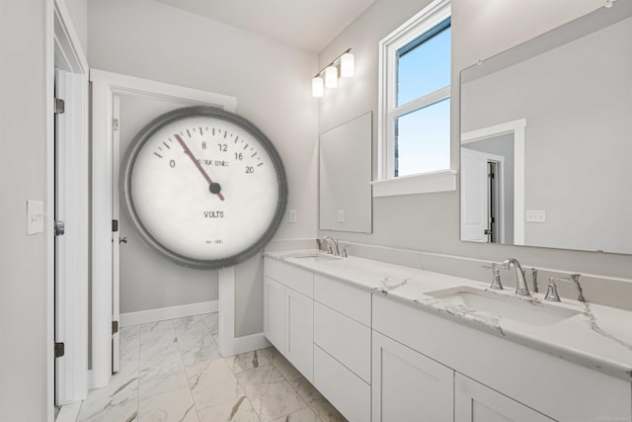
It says 4; V
